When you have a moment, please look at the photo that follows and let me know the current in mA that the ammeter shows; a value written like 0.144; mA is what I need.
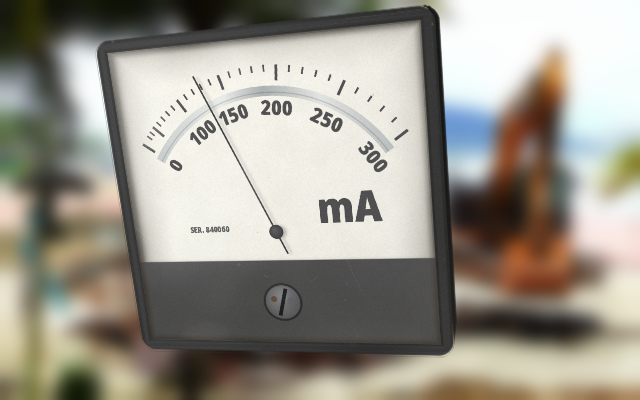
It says 130; mA
